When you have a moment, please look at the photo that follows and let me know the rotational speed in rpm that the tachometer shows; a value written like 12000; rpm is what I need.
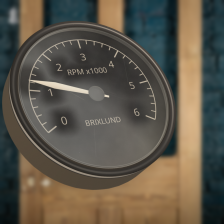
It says 1200; rpm
